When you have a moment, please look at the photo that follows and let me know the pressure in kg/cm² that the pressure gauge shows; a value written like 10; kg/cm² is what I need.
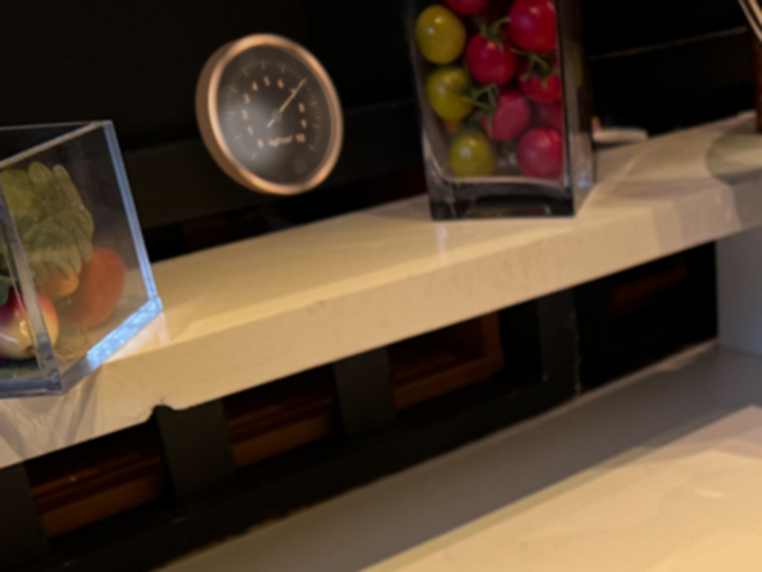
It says 7; kg/cm²
